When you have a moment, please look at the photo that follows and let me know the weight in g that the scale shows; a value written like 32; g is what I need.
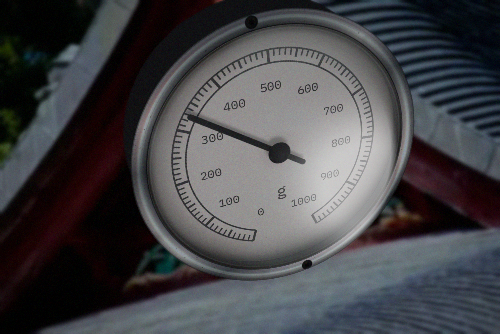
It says 330; g
